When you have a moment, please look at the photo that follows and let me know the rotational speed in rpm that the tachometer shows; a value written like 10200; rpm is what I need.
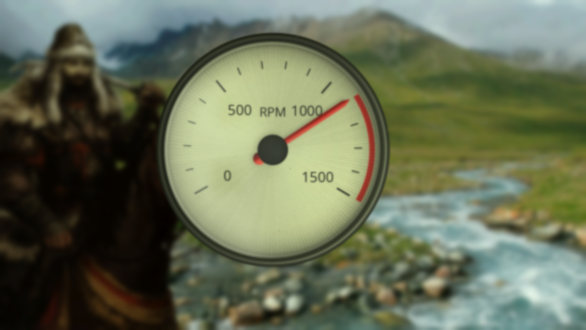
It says 1100; rpm
